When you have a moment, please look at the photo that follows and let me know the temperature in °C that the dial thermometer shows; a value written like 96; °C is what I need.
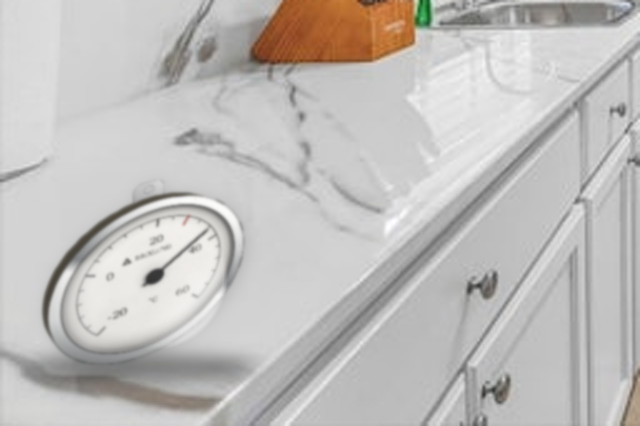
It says 36; °C
